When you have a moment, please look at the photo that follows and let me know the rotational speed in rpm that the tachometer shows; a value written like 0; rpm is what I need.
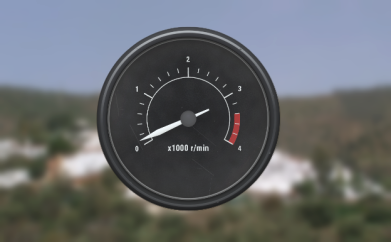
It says 100; rpm
